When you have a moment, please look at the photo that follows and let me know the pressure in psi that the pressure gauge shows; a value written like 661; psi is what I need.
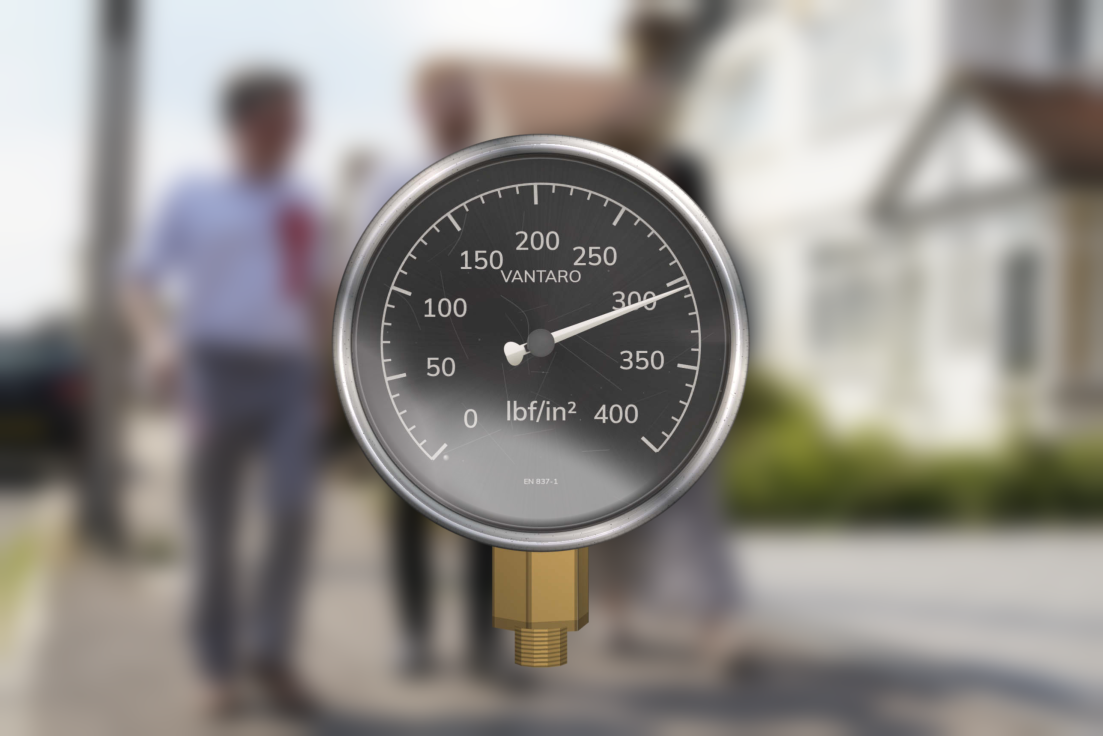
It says 305; psi
